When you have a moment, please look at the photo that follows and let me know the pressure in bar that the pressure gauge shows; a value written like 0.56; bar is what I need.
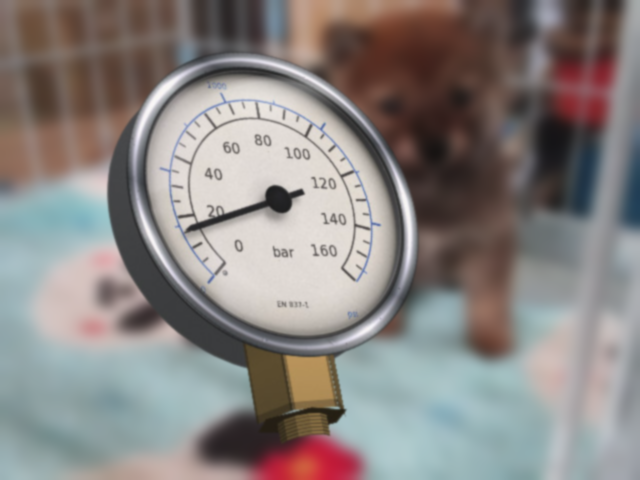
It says 15; bar
